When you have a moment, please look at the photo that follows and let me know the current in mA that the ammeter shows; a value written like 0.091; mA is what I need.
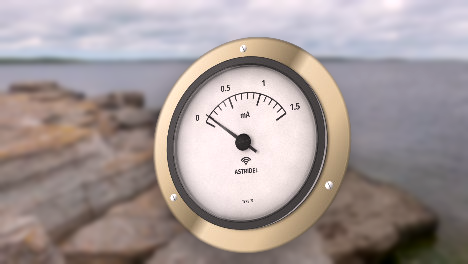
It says 0.1; mA
